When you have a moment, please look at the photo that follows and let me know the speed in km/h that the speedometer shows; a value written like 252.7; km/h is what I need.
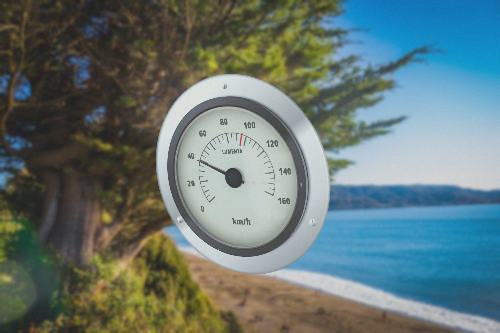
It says 40; km/h
